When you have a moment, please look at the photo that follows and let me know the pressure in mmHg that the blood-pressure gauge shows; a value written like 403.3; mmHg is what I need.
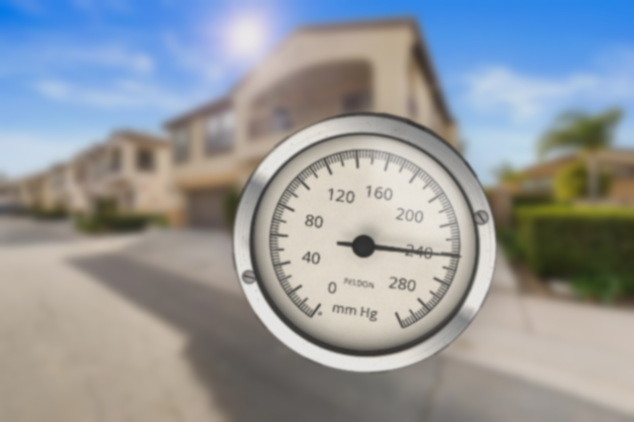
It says 240; mmHg
